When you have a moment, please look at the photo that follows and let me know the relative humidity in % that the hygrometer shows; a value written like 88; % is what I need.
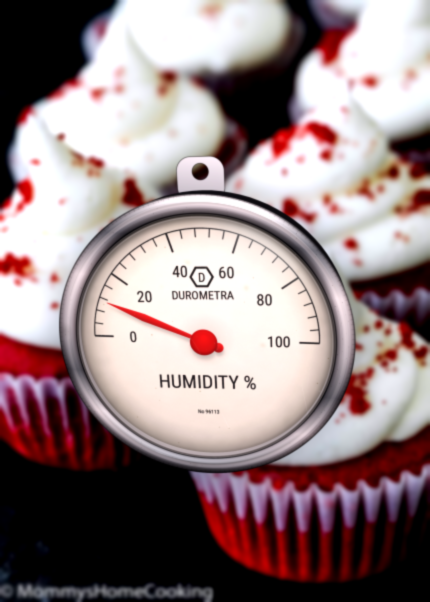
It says 12; %
